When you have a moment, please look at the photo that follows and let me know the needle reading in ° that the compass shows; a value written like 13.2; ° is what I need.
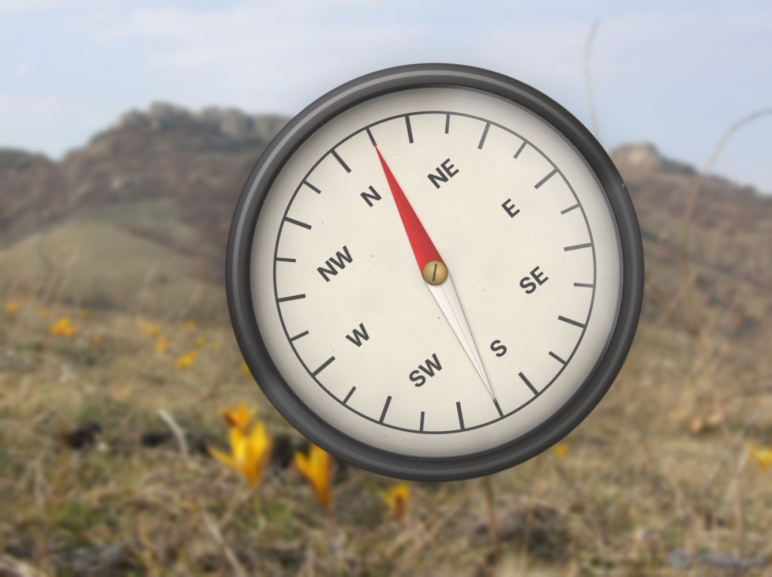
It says 15; °
